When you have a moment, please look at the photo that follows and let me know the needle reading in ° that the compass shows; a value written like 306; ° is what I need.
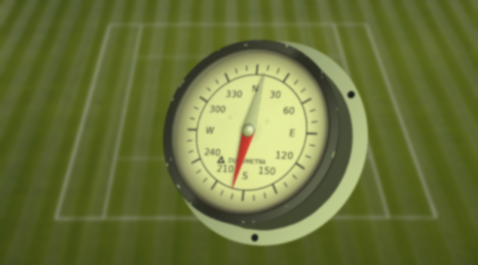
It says 190; °
